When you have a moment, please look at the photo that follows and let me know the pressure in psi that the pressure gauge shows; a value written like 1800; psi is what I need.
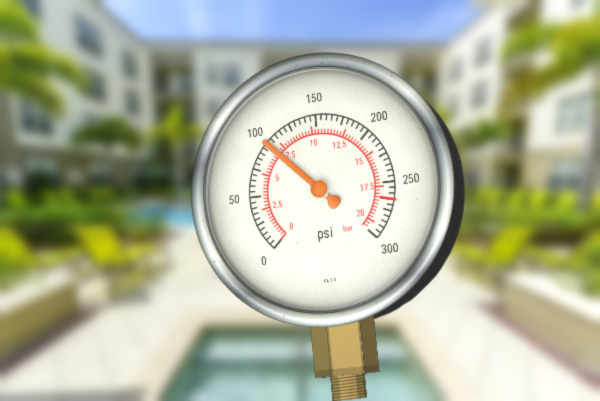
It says 100; psi
